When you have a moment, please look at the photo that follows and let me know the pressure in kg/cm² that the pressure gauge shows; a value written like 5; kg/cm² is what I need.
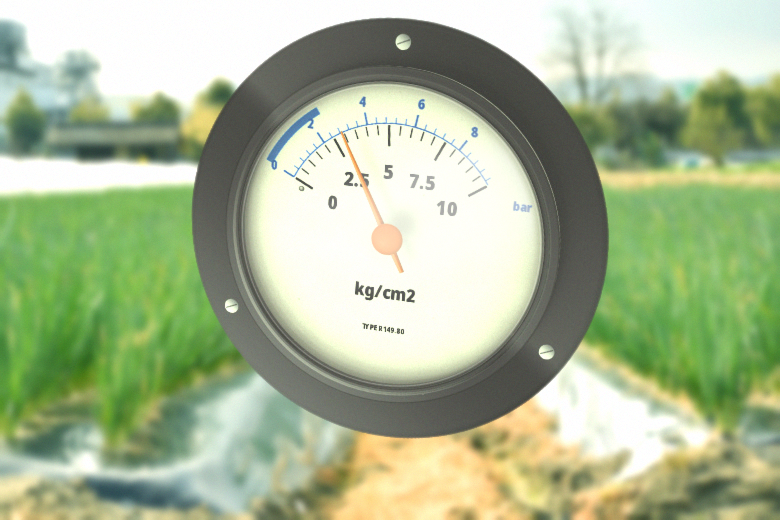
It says 3; kg/cm²
